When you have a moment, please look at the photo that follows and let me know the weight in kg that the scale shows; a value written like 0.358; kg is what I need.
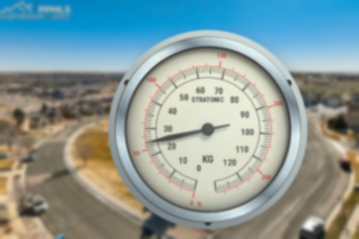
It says 25; kg
